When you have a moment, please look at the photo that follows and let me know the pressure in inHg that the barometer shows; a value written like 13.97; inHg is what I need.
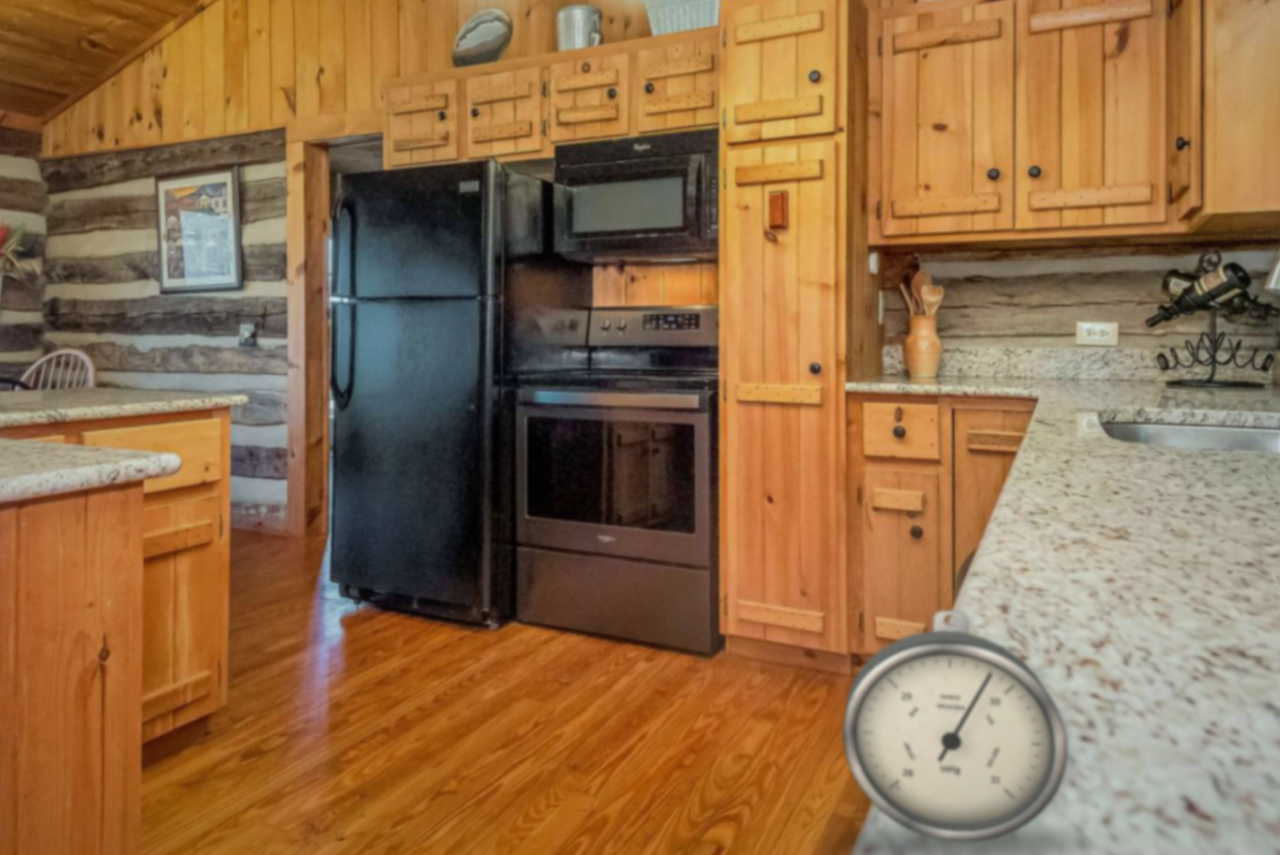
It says 29.8; inHg
